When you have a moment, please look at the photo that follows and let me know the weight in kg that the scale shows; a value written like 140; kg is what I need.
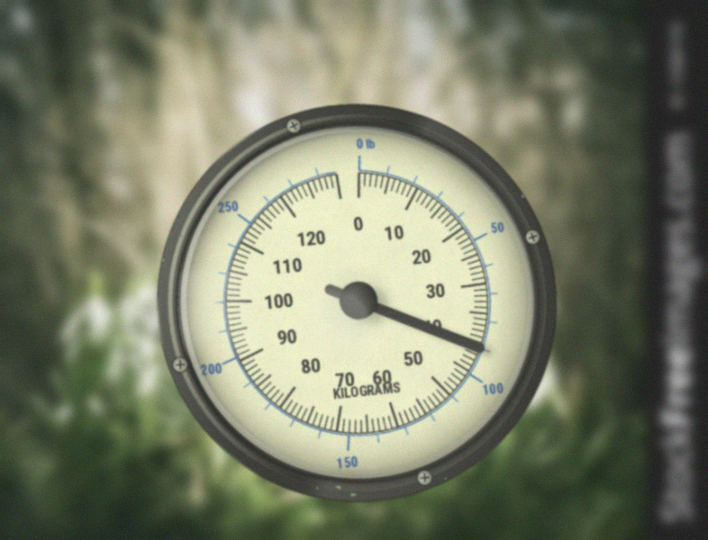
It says 41; kg
